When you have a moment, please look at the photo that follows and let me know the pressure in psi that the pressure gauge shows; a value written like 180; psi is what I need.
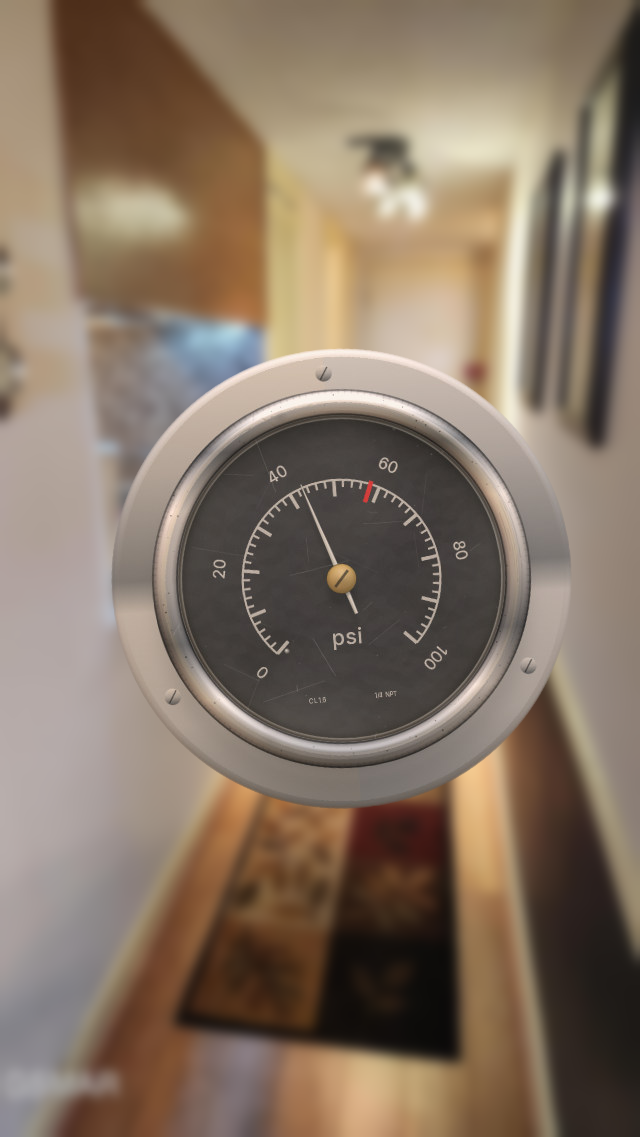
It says 43; psi
